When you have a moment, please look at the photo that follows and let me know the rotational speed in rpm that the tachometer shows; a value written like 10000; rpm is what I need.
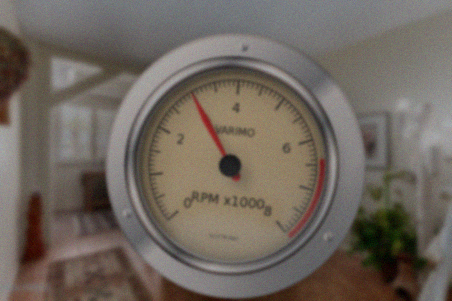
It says 3000; rpm
